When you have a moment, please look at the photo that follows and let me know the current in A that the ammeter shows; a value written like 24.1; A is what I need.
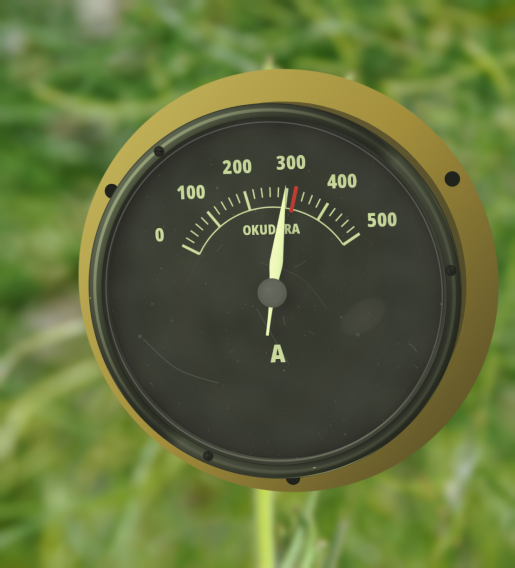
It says 300; A
